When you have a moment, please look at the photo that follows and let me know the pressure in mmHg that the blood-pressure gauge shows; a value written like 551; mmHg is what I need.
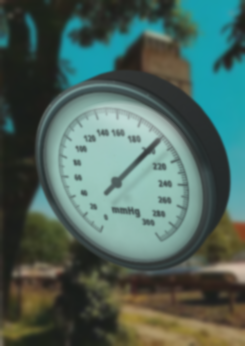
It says 200; mmHg
